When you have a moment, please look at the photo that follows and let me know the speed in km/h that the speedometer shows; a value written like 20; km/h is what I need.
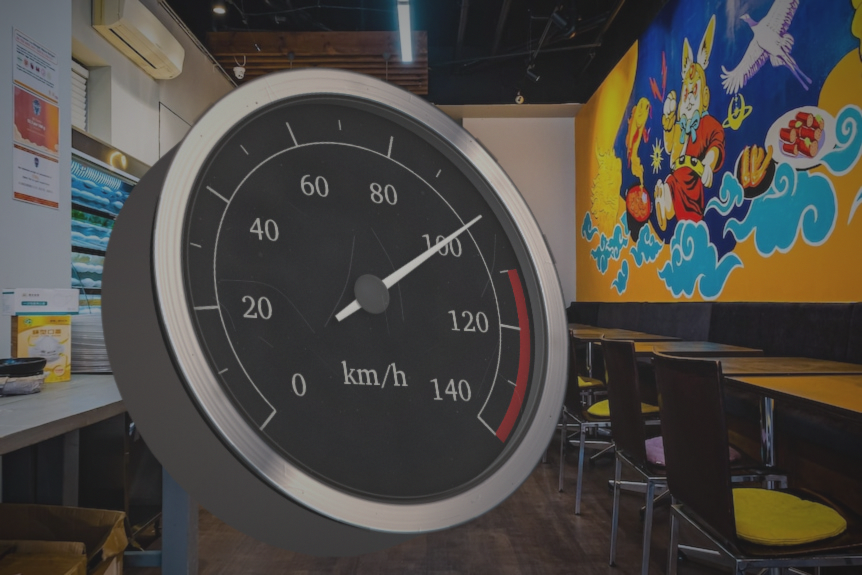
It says 100; km/h
